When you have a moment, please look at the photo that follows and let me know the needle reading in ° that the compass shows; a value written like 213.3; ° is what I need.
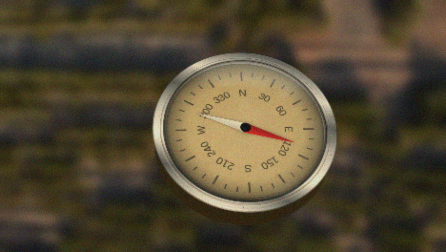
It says 110; °
